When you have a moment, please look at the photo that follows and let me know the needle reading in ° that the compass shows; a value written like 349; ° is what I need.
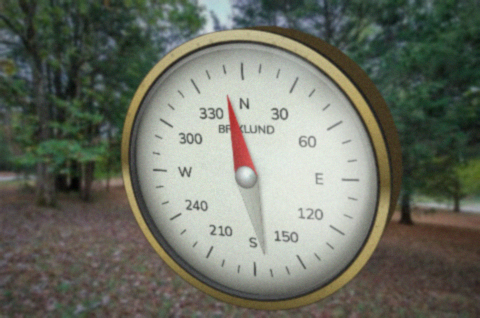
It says 350; °
